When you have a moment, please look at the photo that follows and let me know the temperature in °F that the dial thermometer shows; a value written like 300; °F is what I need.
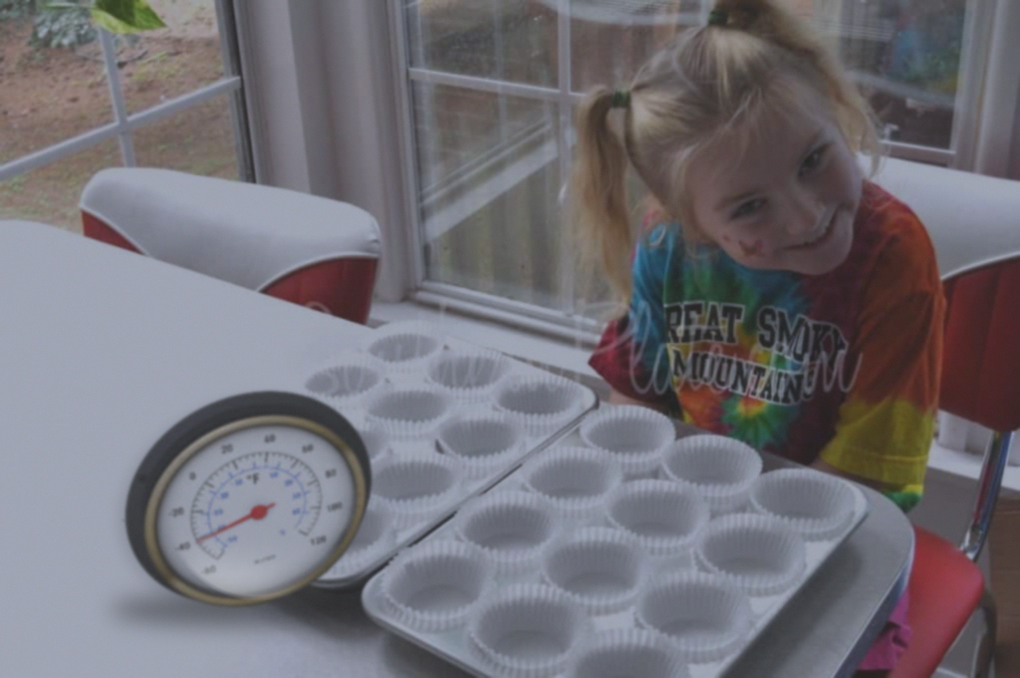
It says -40; °F
